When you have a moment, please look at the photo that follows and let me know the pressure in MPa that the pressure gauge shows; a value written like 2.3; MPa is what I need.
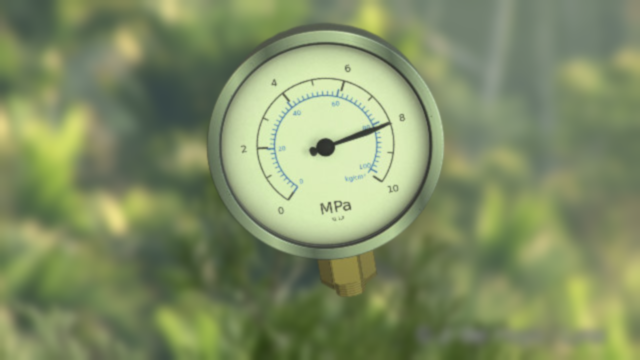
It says 8; MPa
